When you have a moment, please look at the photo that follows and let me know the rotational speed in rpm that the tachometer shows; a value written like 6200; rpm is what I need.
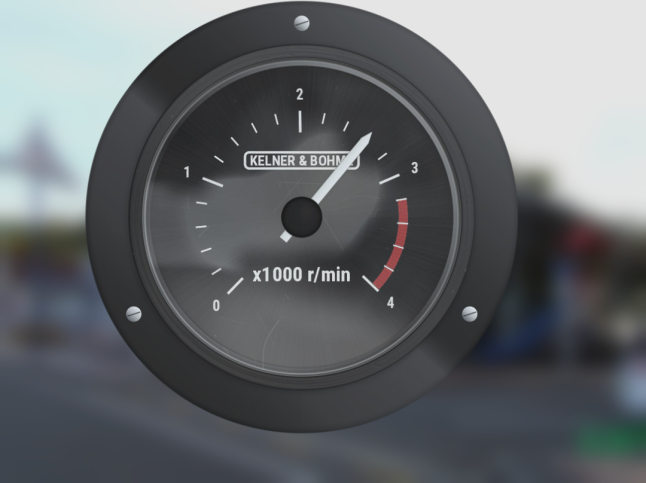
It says 2600; rpm
